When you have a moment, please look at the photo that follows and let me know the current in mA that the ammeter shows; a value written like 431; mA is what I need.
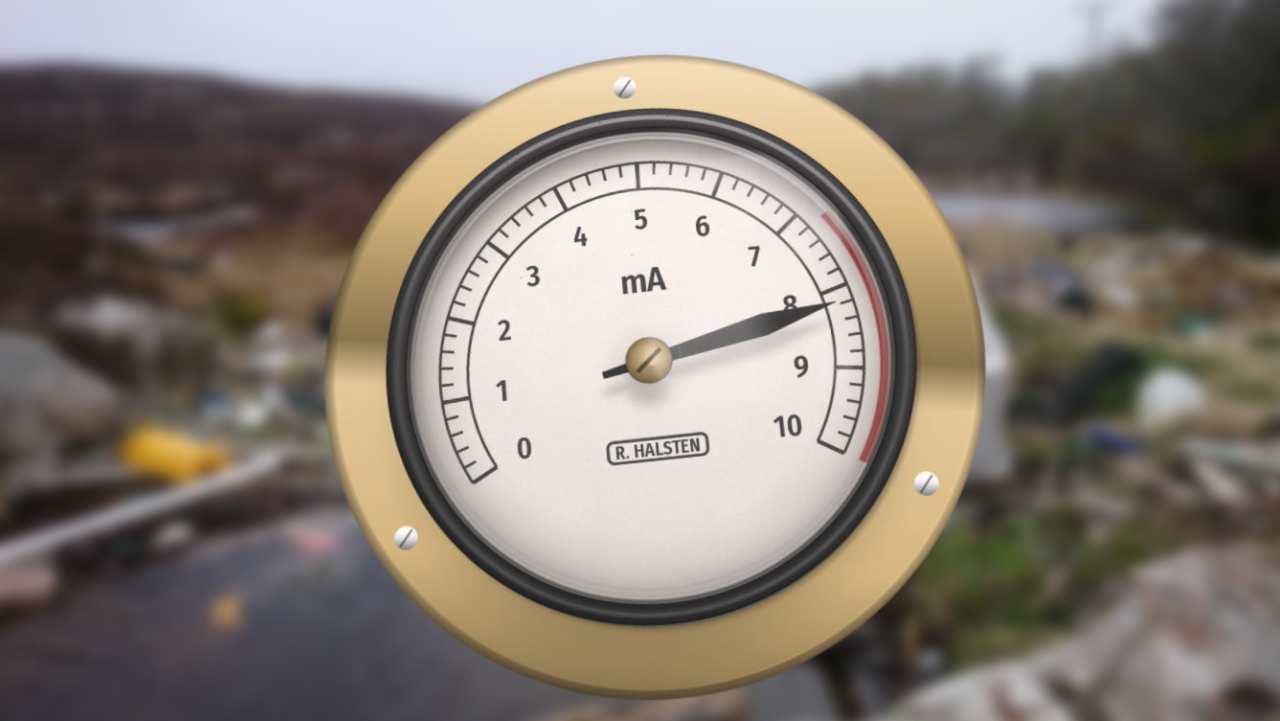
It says 8.2; mA
